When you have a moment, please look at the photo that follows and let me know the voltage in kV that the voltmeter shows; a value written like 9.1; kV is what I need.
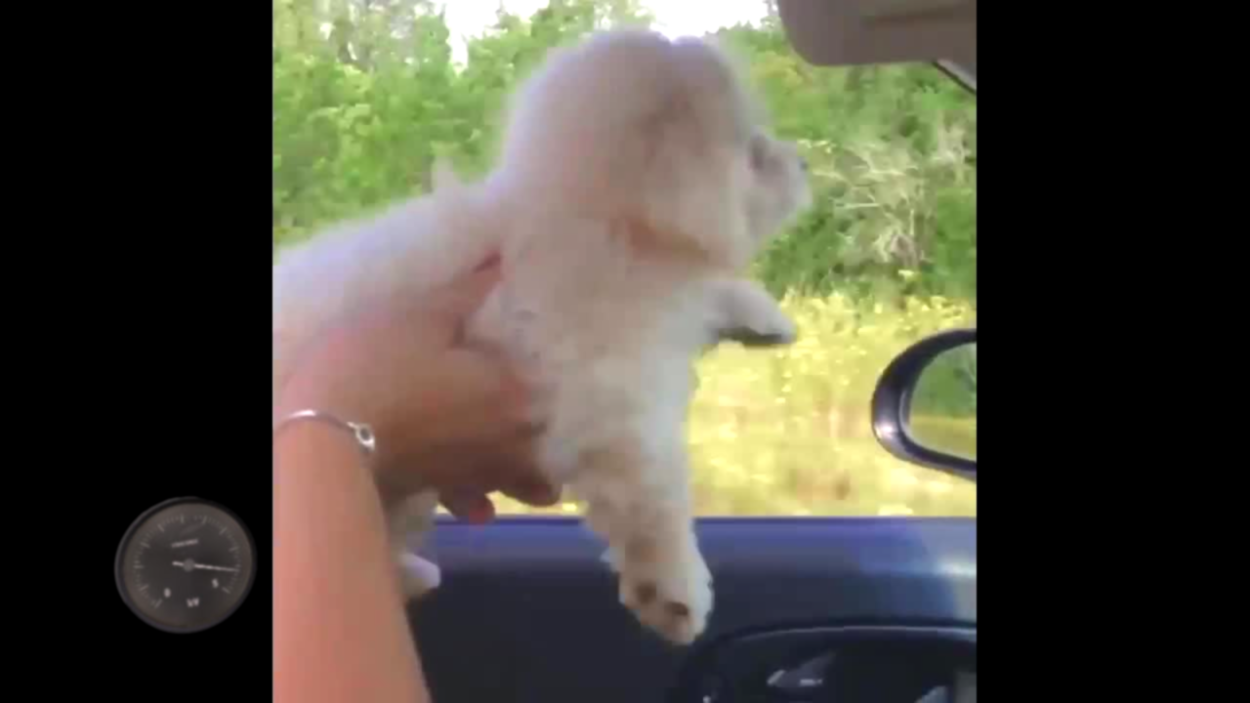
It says 4.5; kV
